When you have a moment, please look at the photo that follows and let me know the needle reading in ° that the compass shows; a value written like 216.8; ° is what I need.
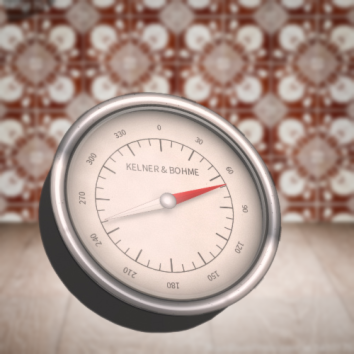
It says 70; °
